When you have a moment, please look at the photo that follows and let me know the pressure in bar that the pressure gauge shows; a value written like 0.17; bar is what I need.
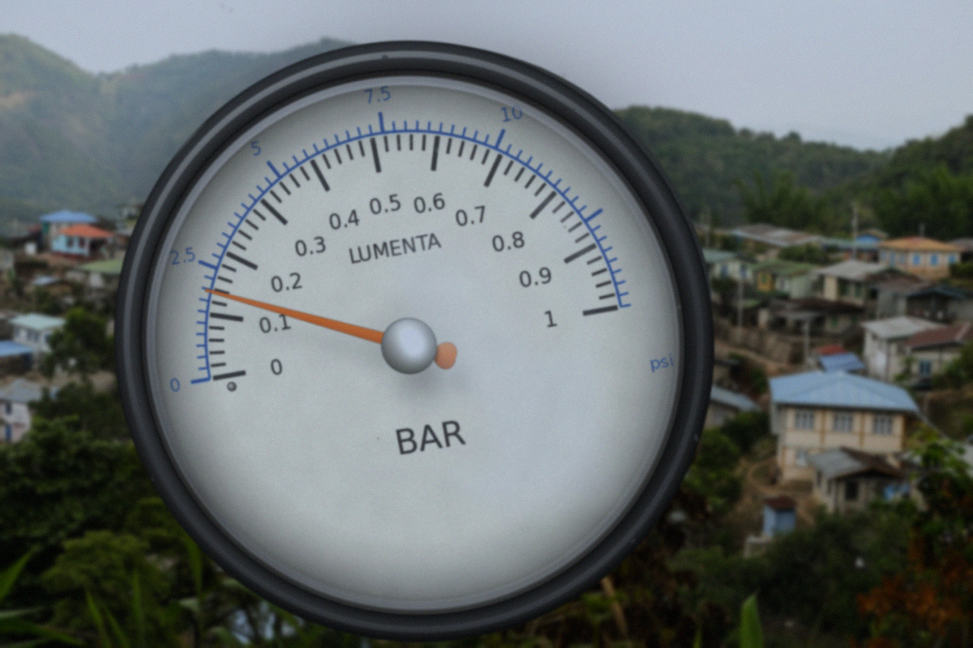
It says 0.14; bar
